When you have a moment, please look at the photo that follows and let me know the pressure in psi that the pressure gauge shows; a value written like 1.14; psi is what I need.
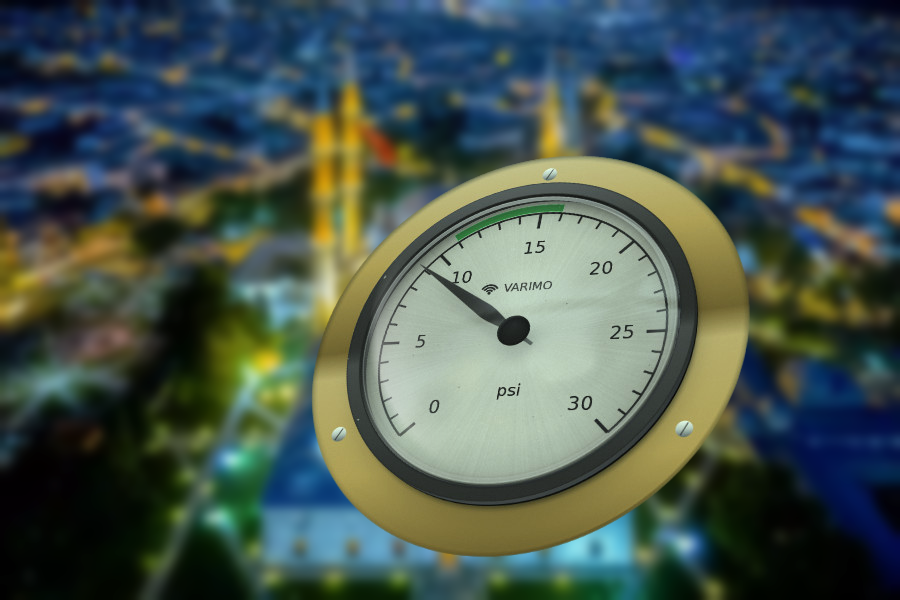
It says 9; psi
